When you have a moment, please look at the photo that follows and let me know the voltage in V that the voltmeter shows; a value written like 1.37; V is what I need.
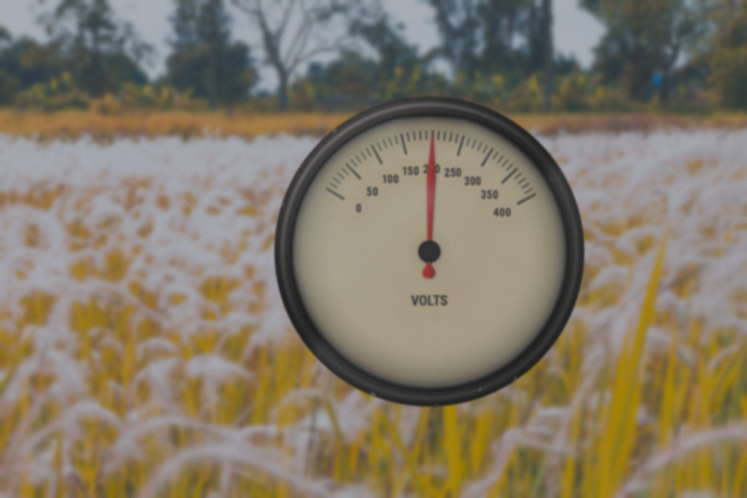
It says 200; V
